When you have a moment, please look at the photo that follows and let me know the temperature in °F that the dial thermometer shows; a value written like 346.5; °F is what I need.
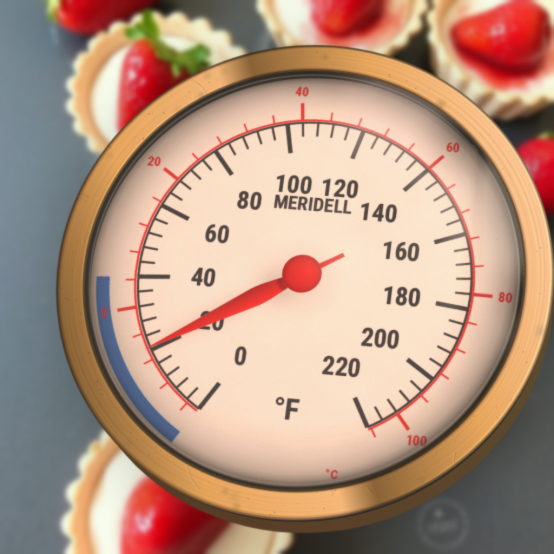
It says 20; °F
